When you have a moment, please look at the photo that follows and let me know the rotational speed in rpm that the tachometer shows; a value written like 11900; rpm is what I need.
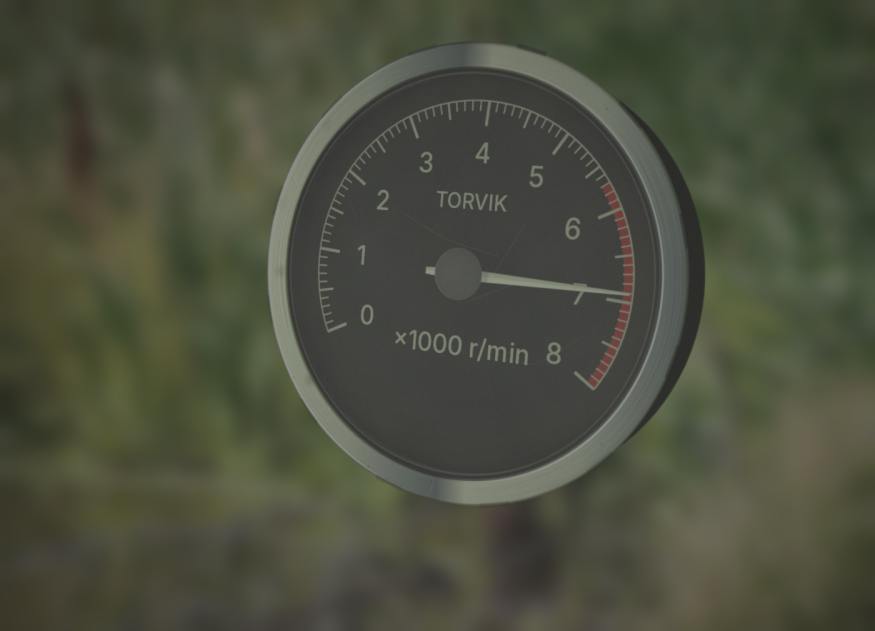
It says 6900; rpm
